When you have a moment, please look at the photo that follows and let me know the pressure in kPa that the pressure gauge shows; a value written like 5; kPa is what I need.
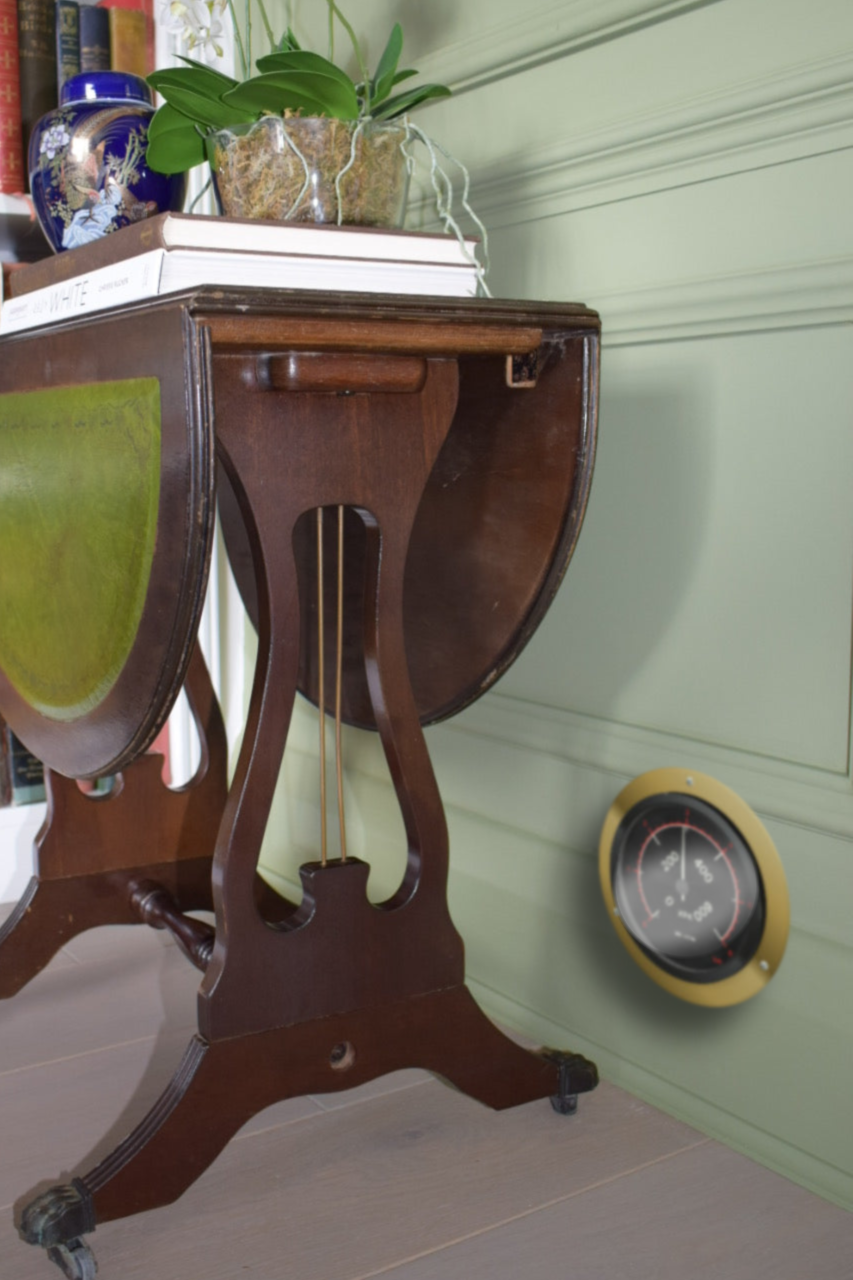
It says 300; kPa
